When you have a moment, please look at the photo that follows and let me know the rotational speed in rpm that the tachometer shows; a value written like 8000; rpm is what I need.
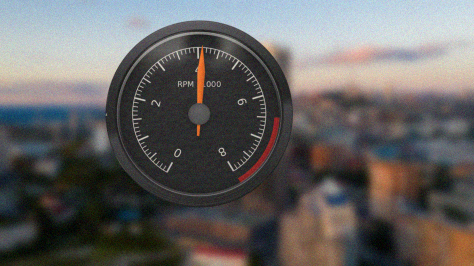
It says 4100; rpm
